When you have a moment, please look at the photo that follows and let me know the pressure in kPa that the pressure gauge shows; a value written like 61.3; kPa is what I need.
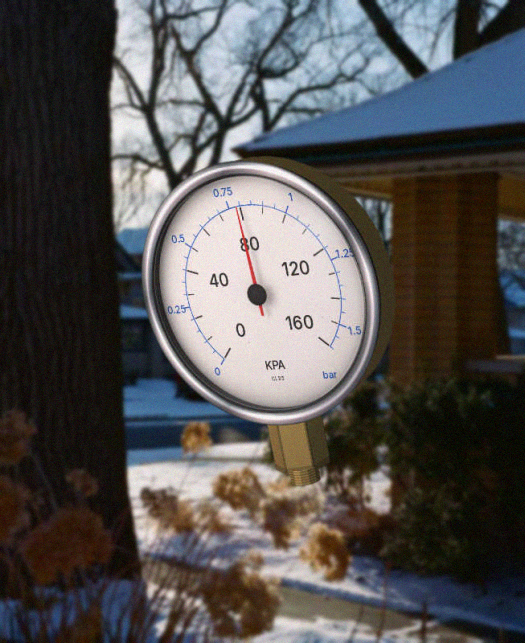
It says 80; kPa
